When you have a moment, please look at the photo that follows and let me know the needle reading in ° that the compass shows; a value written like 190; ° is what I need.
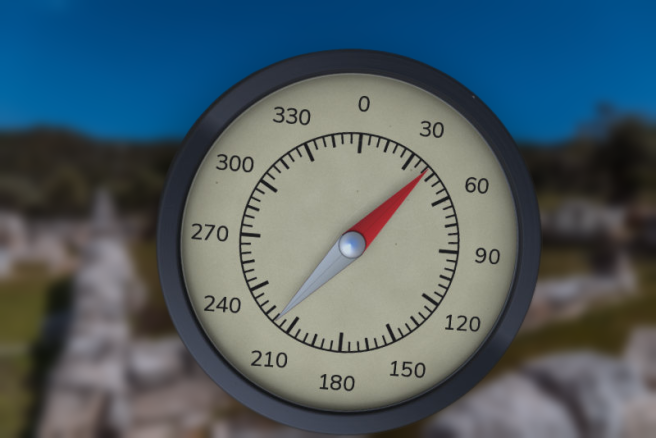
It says 40; °
